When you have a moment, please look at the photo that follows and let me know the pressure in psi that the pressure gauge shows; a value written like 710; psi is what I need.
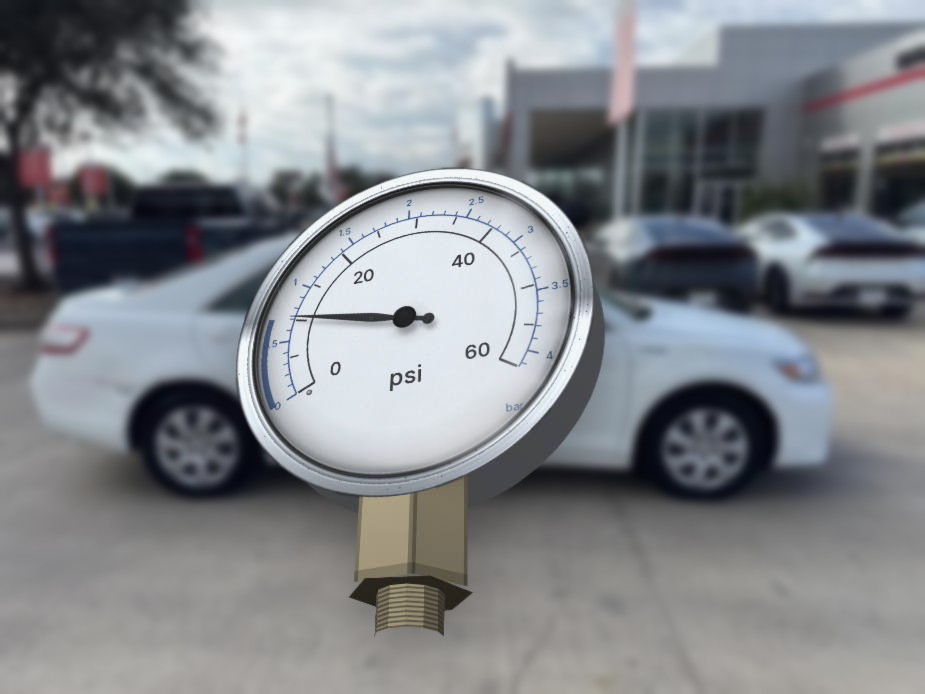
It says 10; psi
